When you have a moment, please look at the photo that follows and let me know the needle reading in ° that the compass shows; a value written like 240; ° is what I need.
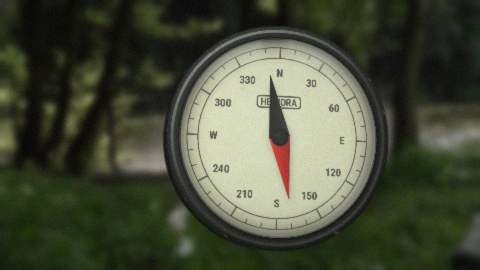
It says 170; °
